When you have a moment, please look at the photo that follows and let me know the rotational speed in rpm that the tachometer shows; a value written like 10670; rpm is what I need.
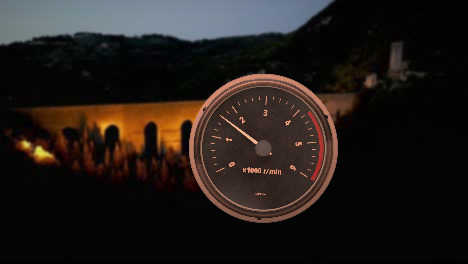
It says 1600; rpm
